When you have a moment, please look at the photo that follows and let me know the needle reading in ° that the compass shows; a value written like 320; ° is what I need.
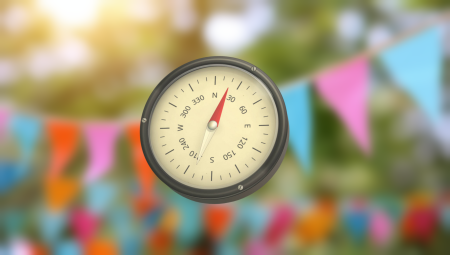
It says 20; °
